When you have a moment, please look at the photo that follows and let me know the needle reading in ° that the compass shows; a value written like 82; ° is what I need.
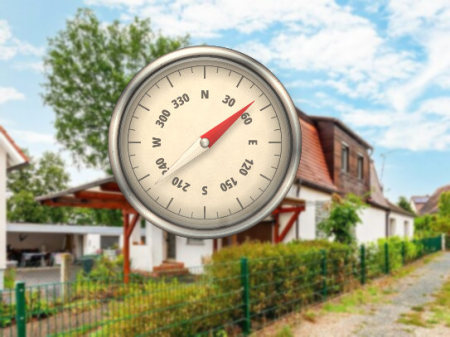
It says 50; °
